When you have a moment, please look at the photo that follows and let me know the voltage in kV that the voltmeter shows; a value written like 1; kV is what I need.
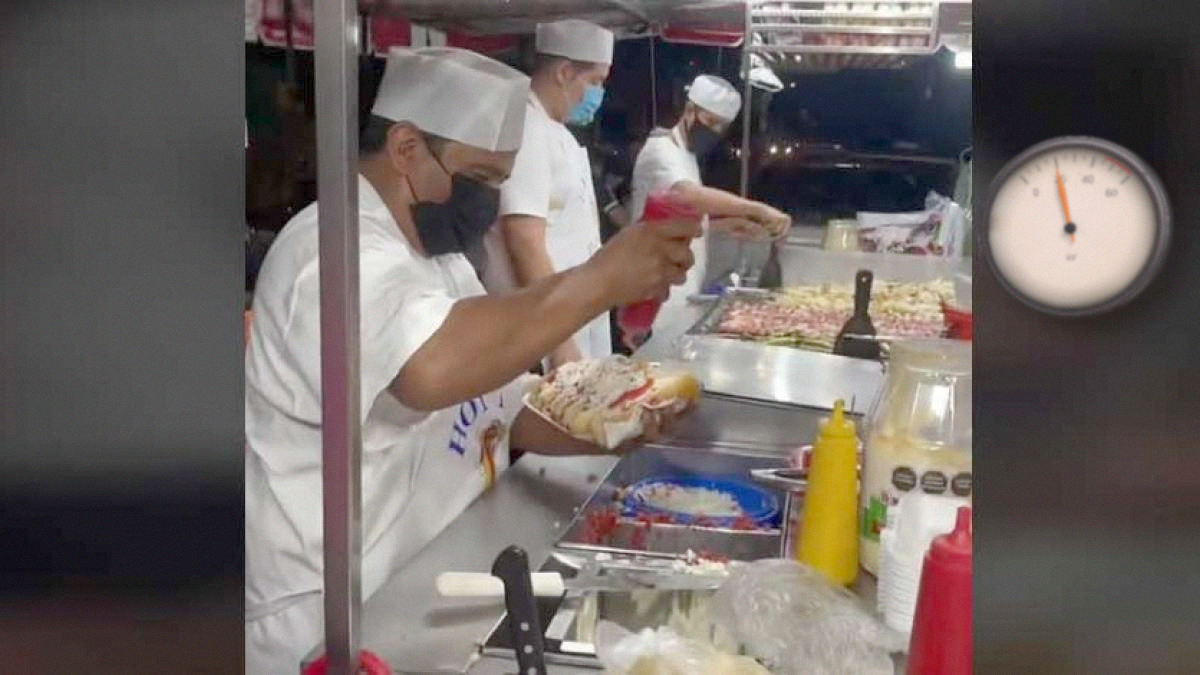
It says 20; kV
